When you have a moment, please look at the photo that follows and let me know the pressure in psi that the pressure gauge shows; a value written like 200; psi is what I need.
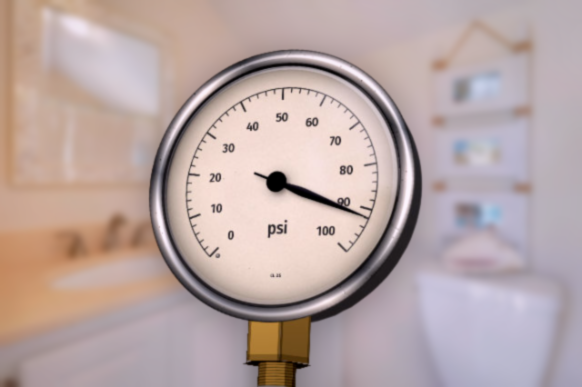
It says 92; psi
